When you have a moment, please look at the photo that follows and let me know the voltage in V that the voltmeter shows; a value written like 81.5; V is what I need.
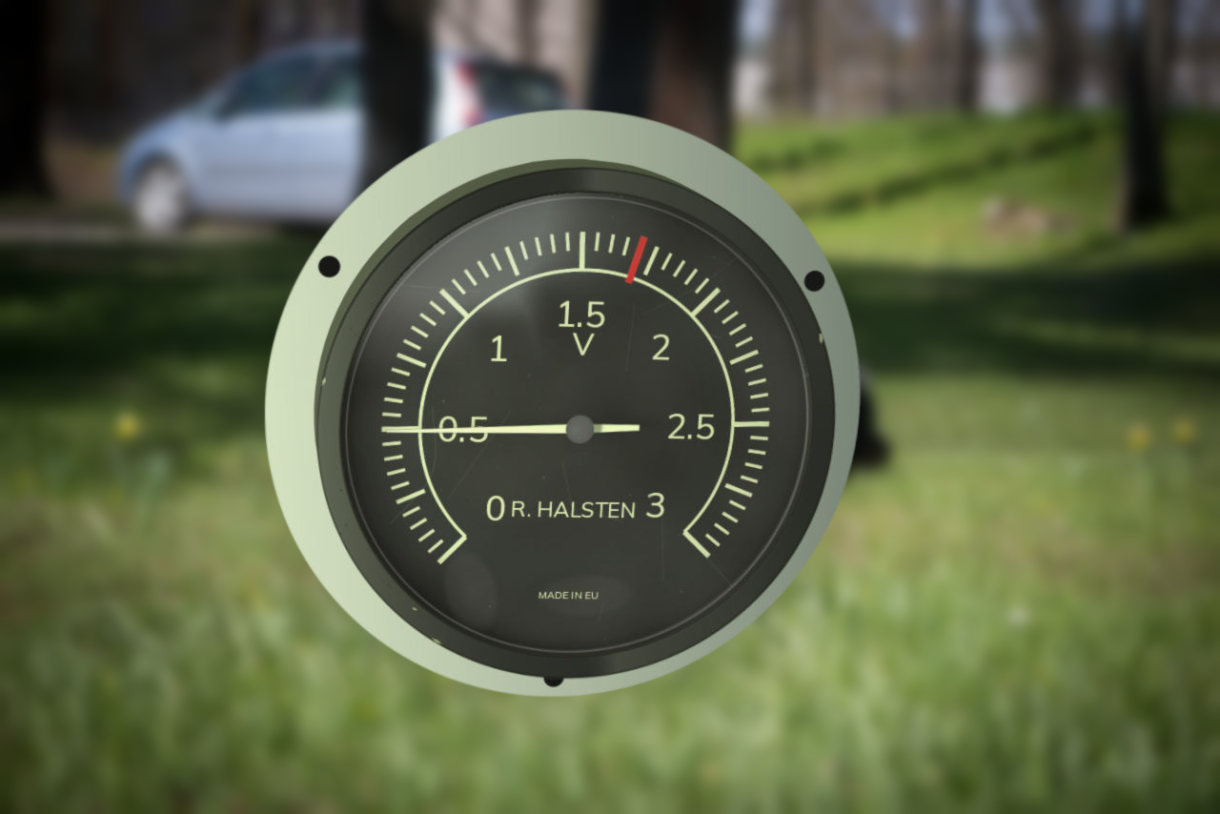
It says 0.5; V
